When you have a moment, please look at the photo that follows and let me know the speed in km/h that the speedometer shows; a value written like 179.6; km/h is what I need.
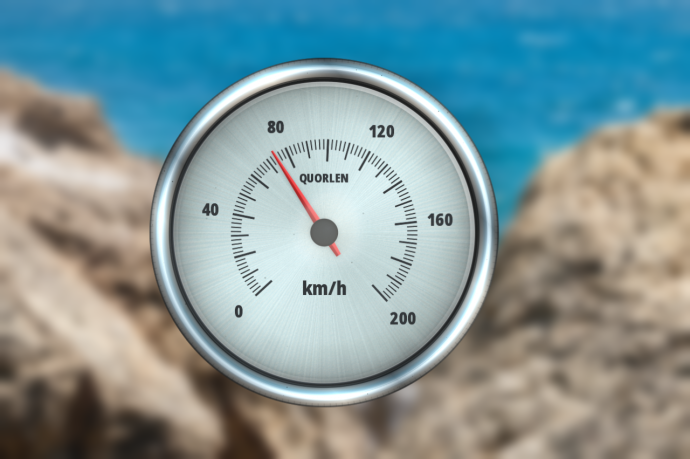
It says 74; km/h
